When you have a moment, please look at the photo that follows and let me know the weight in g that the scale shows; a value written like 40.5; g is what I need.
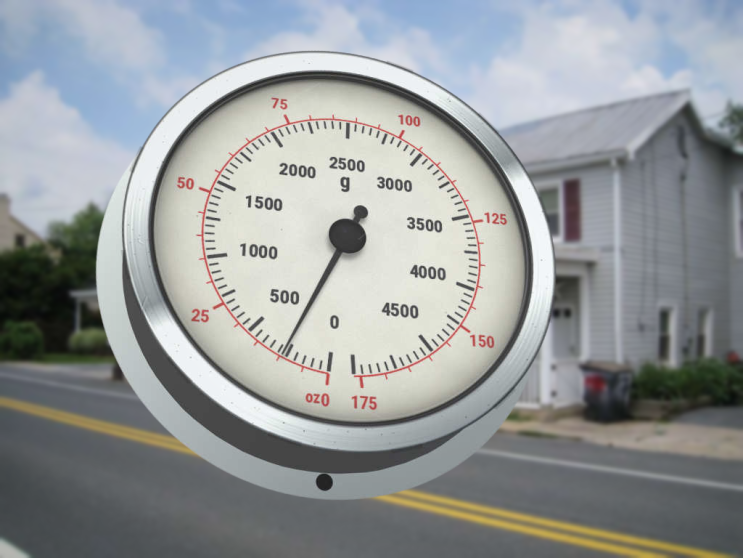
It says 275; g
